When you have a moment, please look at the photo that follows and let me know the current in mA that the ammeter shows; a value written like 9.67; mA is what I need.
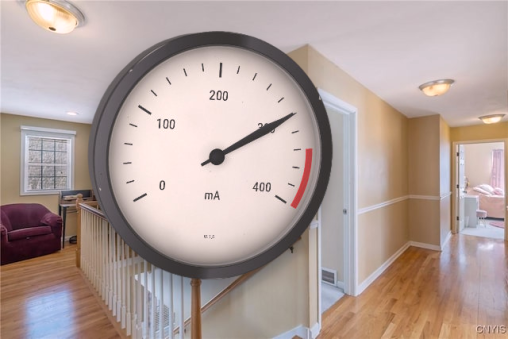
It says 300; mA
